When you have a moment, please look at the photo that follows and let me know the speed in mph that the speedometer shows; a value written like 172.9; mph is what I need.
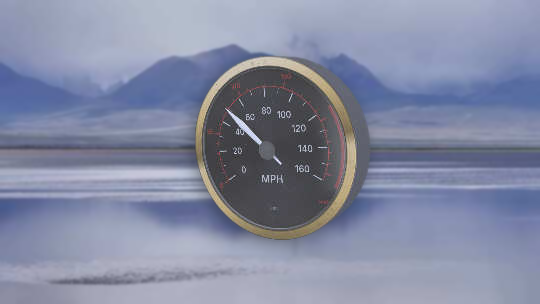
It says 50; mph
